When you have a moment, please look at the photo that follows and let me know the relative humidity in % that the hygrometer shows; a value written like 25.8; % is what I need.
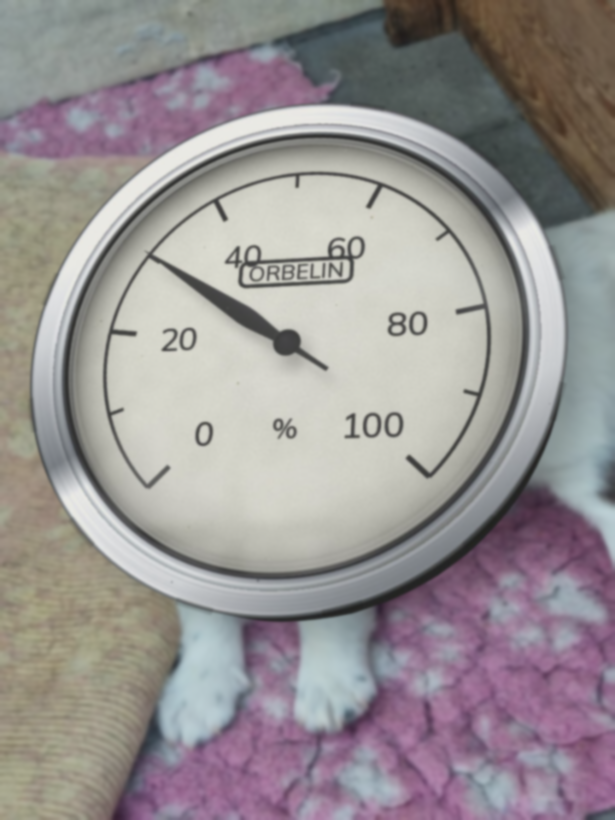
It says 30; %
